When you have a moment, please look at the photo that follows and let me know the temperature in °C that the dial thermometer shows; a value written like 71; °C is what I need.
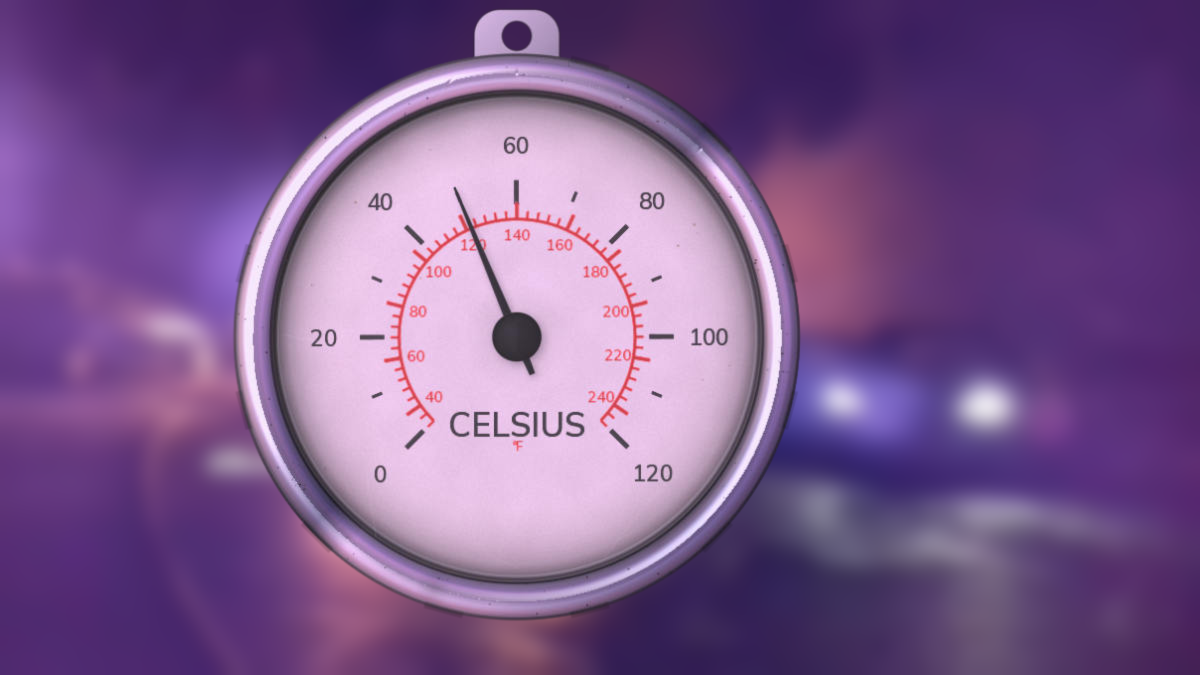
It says 50; °C
